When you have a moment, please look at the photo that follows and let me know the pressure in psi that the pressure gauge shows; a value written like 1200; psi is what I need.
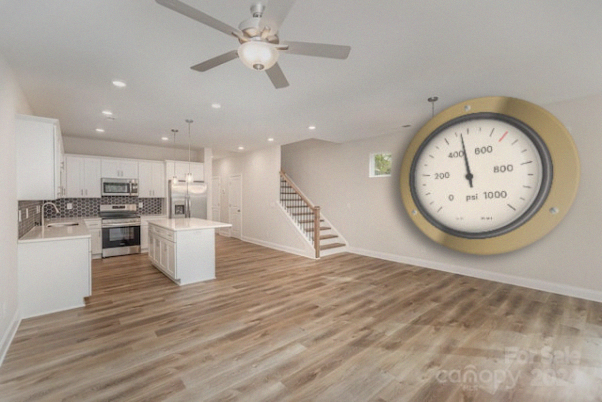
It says 475; psi
